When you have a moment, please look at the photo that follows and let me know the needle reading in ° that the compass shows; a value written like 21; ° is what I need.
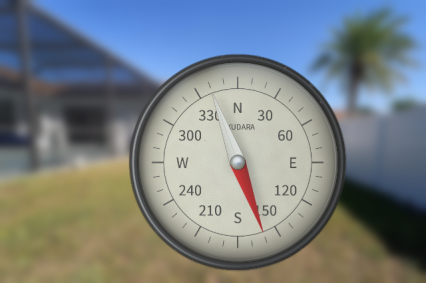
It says 160; °
